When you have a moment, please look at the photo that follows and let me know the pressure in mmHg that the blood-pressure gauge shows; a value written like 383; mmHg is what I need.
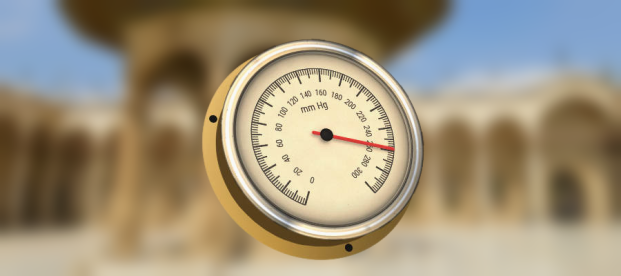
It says 260; mmHg
